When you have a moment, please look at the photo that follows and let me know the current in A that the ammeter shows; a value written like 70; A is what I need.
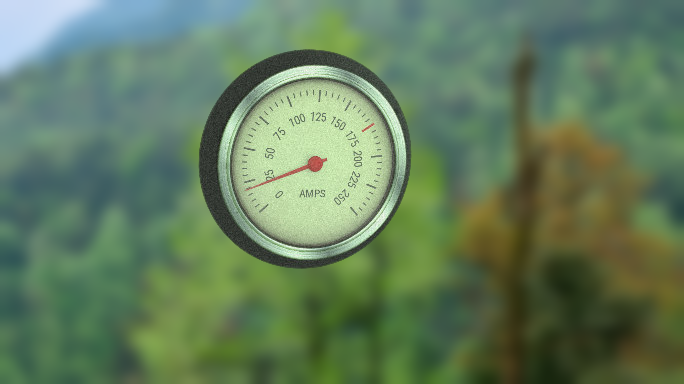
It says 20; A
